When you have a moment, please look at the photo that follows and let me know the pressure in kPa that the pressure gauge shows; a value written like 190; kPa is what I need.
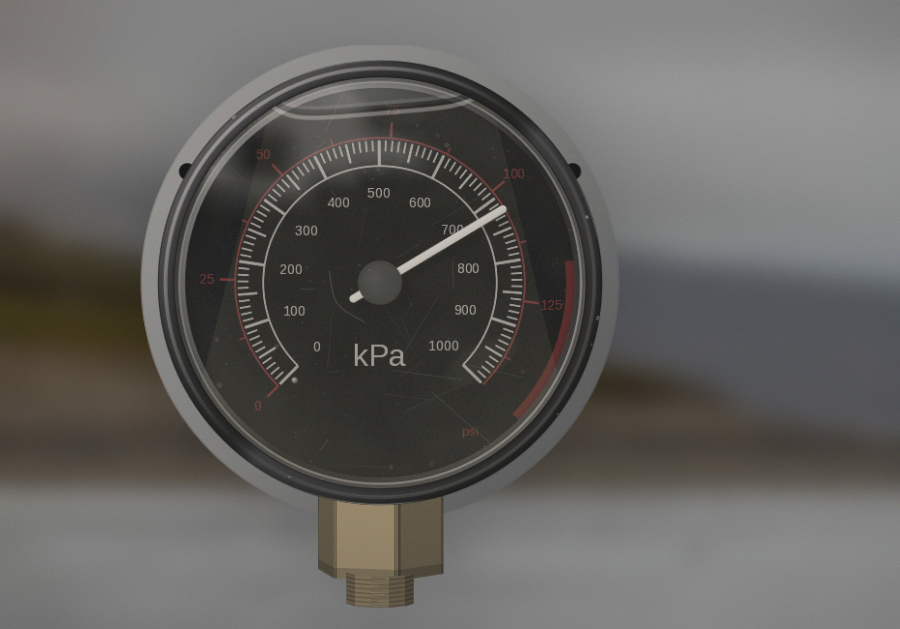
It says 720; kPa
